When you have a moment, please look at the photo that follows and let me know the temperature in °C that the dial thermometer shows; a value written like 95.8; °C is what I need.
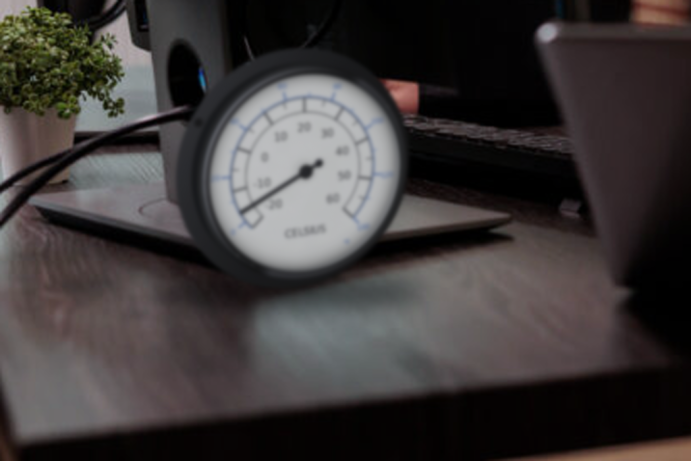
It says -15; °C
